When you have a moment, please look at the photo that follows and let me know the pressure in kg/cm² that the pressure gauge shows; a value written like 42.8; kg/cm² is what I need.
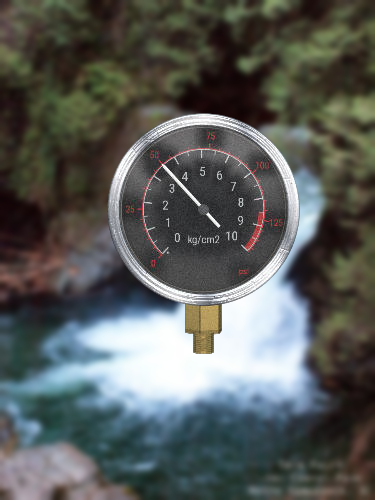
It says 3.5; kg/cm²
